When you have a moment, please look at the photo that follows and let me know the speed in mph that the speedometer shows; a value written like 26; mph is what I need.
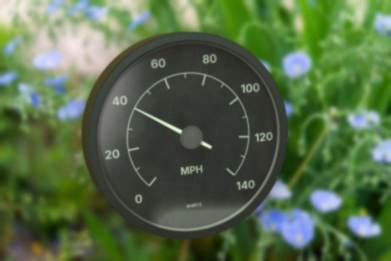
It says 40; mph
